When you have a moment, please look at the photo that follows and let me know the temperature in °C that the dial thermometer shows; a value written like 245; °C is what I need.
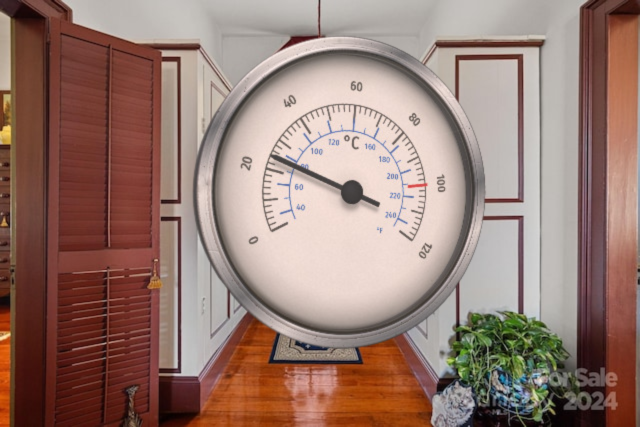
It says 24; °C
